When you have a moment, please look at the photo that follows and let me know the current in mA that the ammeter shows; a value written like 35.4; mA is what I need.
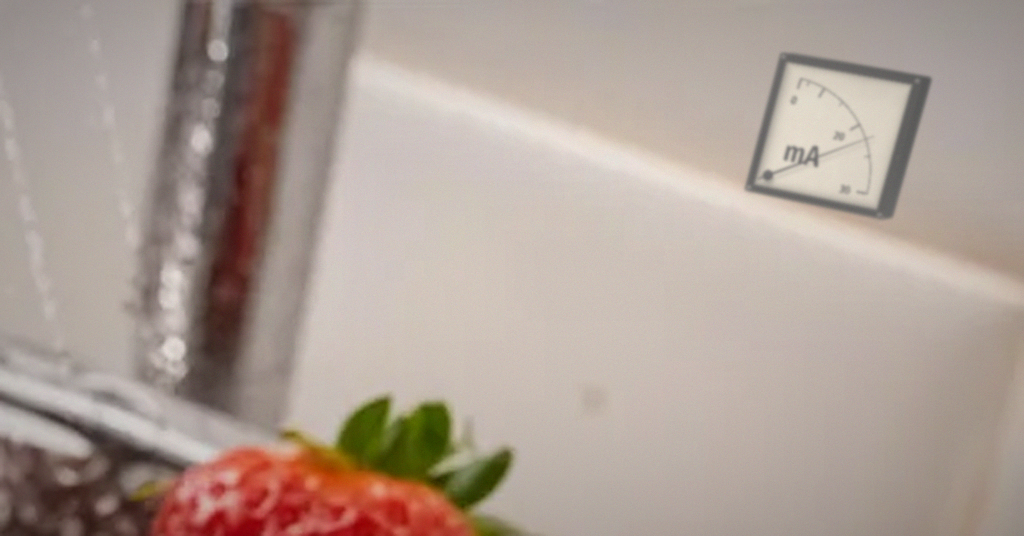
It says 22.5; mA
